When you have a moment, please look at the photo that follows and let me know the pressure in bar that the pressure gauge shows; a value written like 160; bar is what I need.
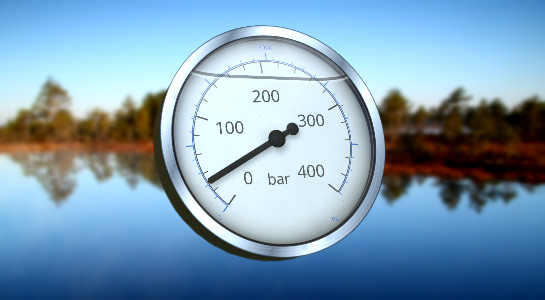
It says 30; bar
